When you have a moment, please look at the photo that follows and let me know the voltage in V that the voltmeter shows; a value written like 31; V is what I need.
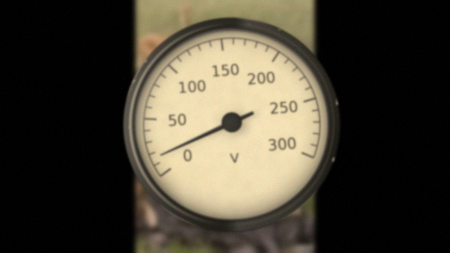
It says 15; V
